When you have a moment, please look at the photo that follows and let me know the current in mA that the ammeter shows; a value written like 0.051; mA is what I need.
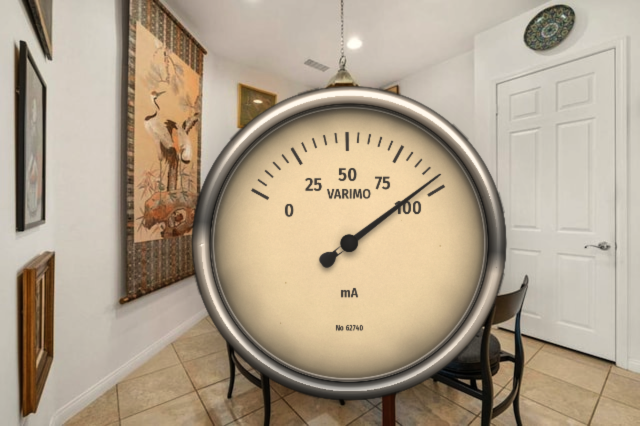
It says 95; mA
